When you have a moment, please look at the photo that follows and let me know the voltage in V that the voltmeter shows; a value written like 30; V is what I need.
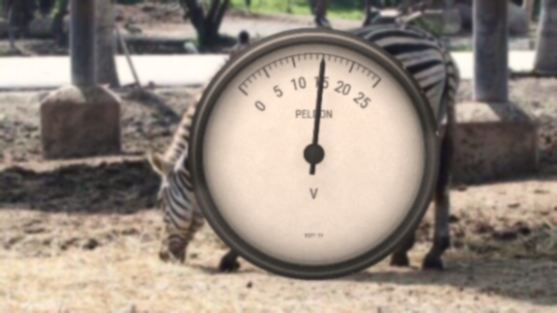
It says 15; V
